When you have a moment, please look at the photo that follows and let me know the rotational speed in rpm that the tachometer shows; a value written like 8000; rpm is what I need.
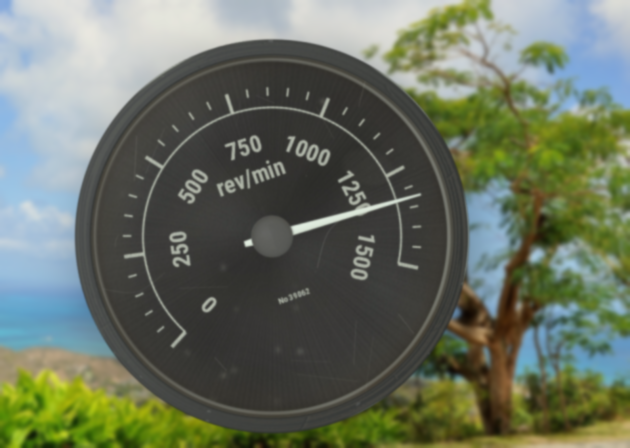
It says 1325; rpm
